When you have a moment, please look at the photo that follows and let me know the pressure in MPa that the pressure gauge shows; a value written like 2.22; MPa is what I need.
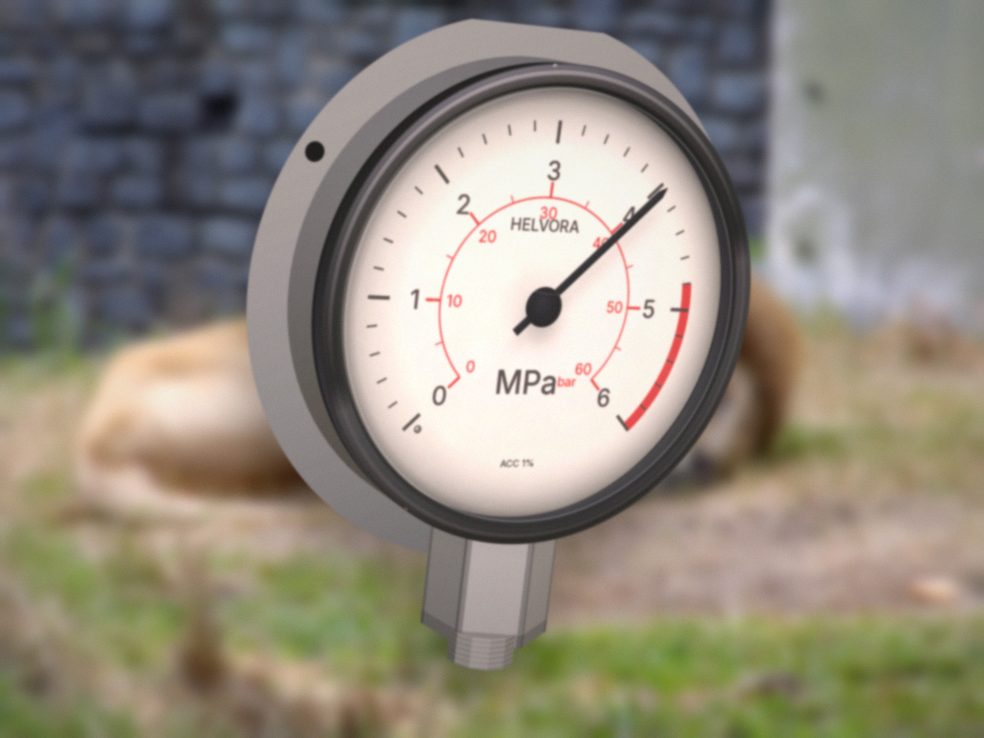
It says 4; MPa
